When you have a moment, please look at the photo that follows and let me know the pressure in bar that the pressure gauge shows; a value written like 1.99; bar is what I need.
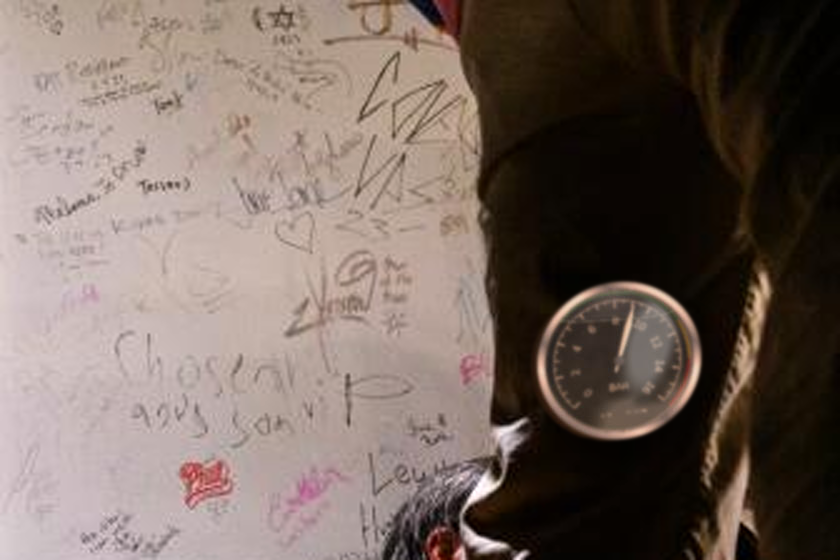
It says 9; bar
